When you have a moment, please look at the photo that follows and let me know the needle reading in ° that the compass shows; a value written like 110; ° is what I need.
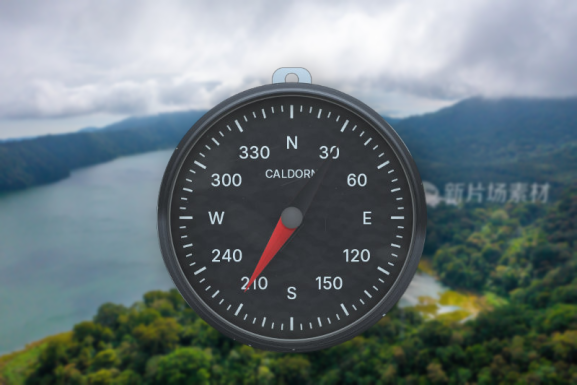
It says 212.5; °
